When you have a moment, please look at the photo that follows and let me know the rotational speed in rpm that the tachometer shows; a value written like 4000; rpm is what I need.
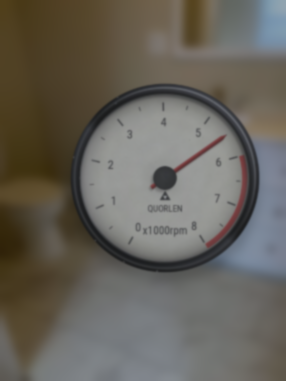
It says 5500; rpm
